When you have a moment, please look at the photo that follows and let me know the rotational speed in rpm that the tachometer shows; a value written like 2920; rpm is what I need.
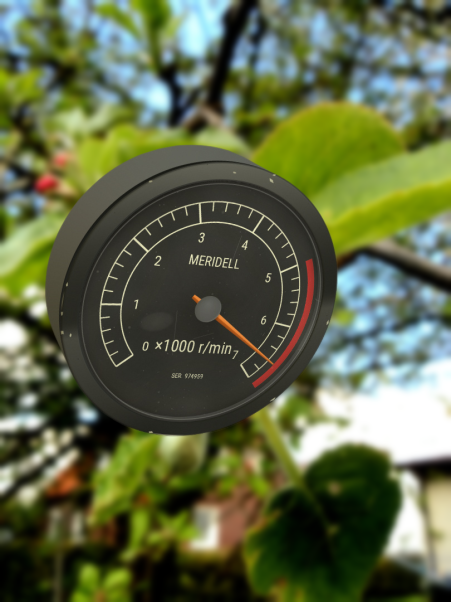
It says 6600; rpm
